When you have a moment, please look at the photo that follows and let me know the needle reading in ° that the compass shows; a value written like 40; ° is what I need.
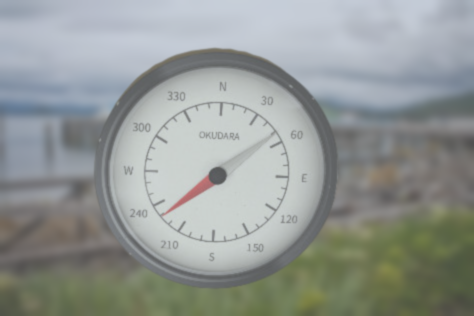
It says 230; °
